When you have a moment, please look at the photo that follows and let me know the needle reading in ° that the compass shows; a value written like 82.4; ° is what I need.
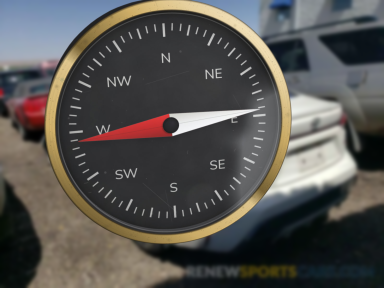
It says 265; °
